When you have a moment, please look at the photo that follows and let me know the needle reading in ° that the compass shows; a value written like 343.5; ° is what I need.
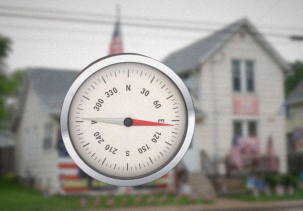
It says 95; °
